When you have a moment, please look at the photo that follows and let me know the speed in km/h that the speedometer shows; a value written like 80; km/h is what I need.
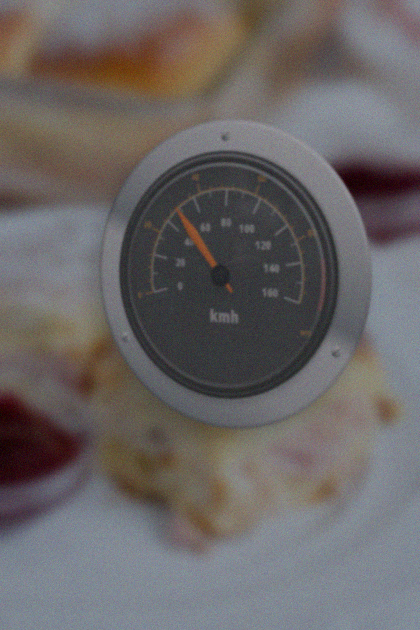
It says 50; km/h
